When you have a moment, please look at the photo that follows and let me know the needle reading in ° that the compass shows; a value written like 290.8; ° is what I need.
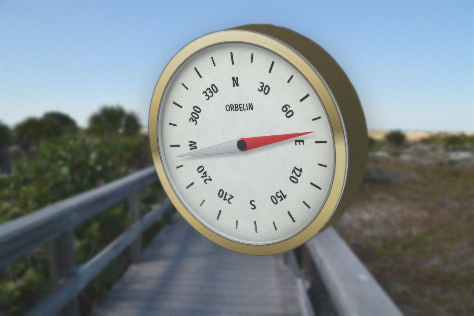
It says 82.5; °
